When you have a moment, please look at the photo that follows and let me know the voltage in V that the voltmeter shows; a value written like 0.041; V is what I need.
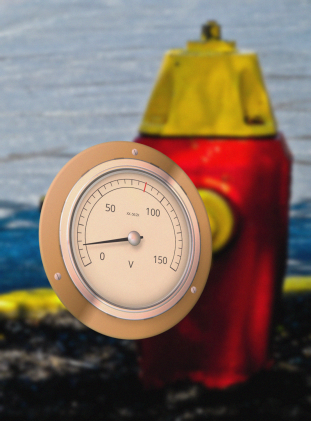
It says 12.5; V
